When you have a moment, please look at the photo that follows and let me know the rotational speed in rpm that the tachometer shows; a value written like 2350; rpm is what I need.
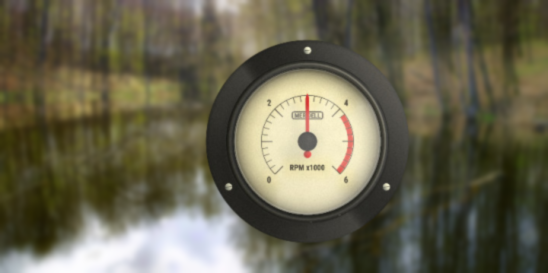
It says 3000; rpm
